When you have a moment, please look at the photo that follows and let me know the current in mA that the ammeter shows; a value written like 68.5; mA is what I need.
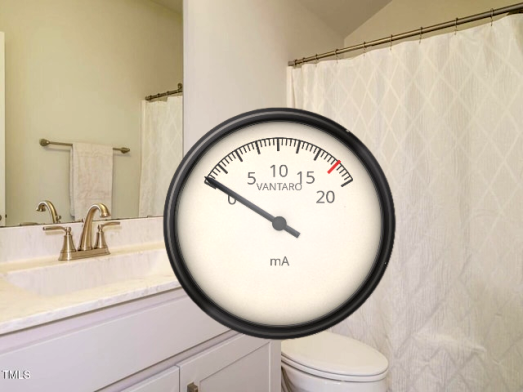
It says 0.5; mA
